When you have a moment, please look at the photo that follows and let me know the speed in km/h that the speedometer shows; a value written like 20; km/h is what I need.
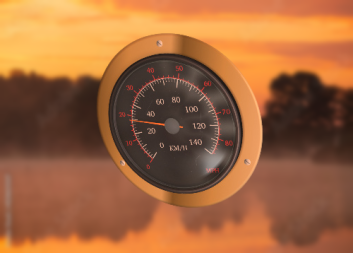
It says 30; km/h
